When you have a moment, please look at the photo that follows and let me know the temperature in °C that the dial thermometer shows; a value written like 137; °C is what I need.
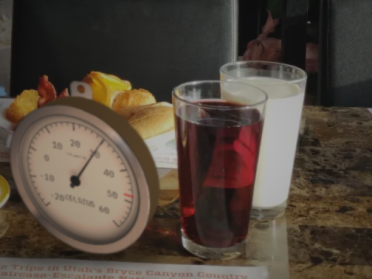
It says 30; °C
